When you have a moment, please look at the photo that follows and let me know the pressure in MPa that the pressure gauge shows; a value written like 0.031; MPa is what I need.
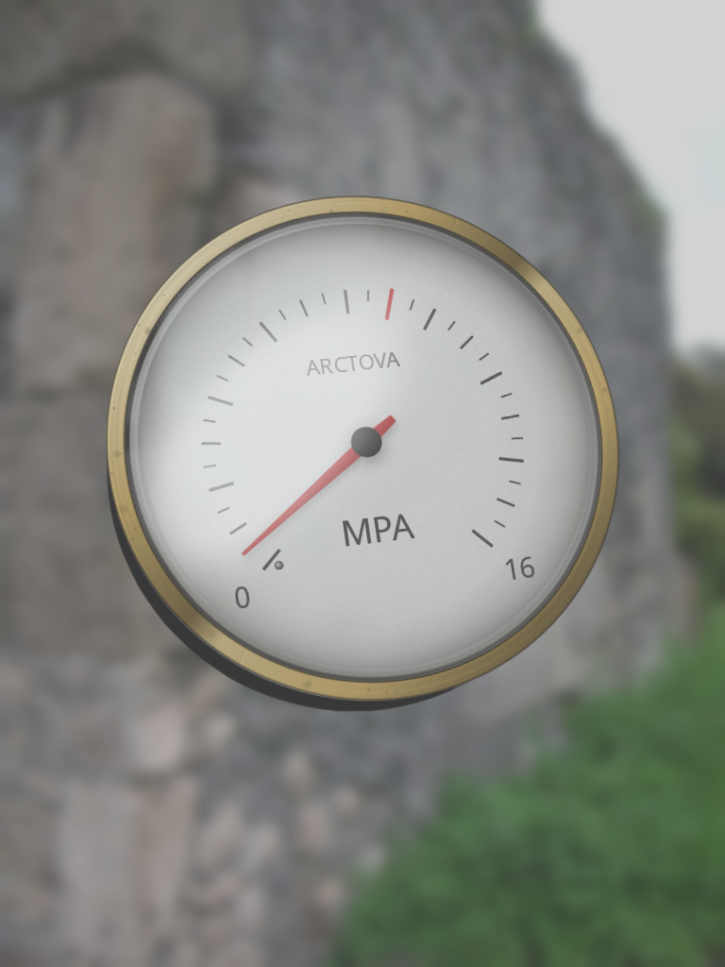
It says 0.5; MPa
